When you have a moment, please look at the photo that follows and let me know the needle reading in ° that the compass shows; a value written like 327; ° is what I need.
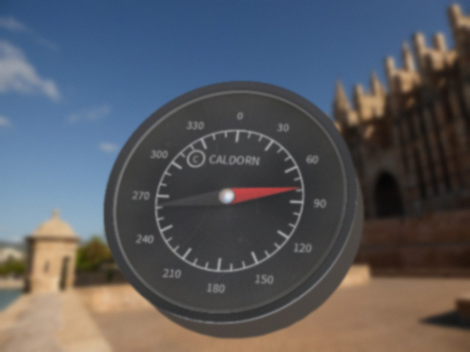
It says 80; °
